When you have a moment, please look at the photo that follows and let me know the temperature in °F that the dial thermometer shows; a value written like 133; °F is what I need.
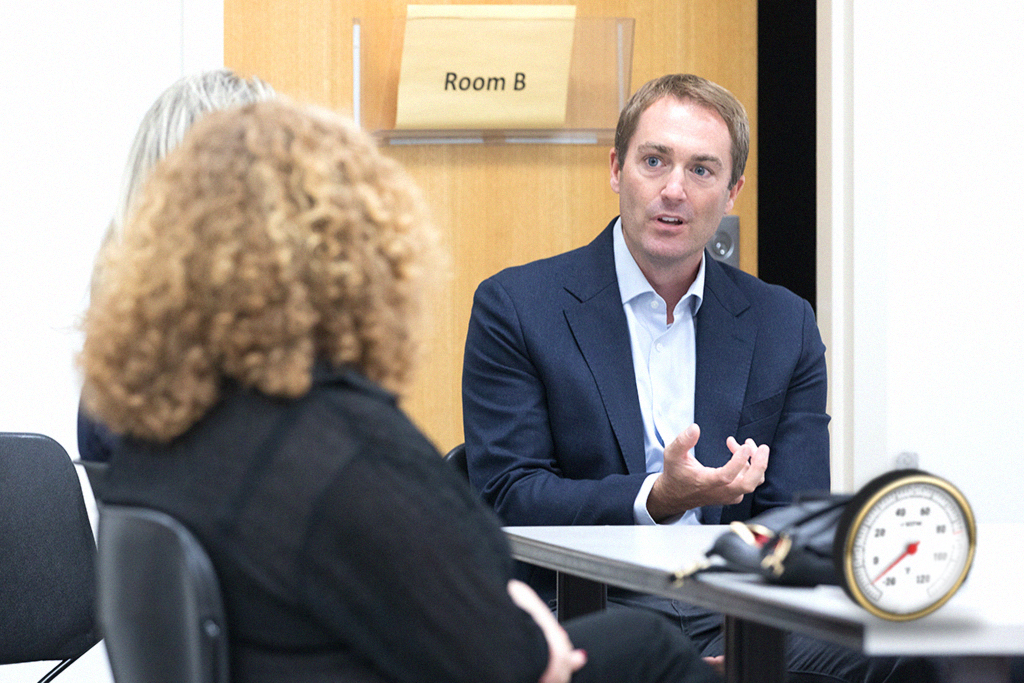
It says -10; °F
